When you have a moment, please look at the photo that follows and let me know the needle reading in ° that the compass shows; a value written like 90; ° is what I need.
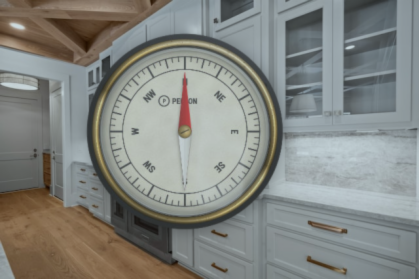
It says 0; °
